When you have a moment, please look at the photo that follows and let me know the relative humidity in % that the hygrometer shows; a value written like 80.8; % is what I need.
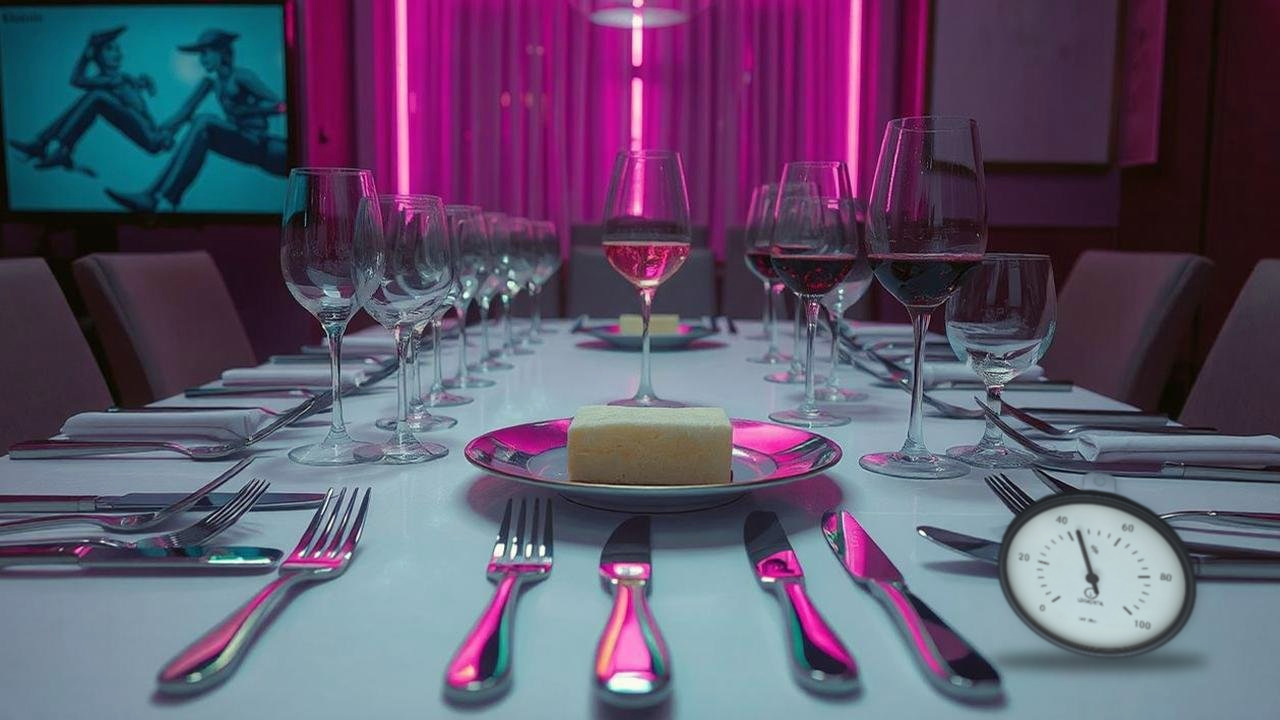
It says 44; %
